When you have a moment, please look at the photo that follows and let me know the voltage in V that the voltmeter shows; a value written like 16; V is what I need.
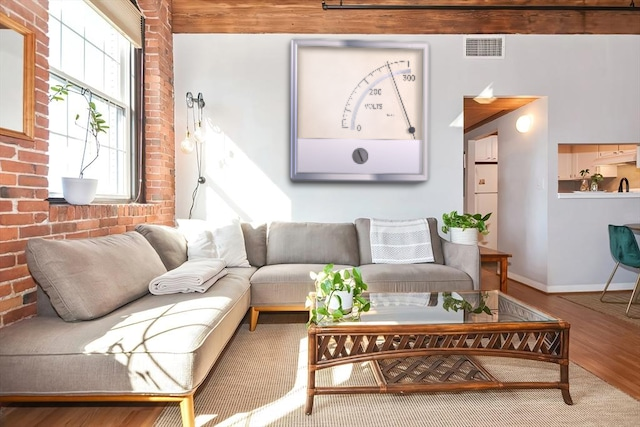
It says 260; V
